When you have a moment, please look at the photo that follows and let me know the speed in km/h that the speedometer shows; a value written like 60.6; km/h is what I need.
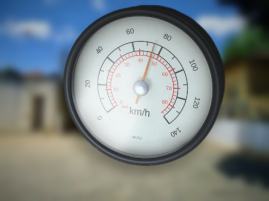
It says 75; km/h
